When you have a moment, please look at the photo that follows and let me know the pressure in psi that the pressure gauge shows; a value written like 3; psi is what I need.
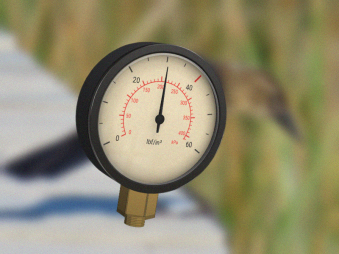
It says 30; psi
